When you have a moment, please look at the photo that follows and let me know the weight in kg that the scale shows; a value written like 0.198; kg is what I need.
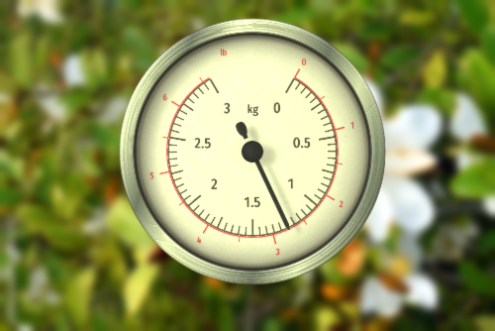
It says 1.25; kg
